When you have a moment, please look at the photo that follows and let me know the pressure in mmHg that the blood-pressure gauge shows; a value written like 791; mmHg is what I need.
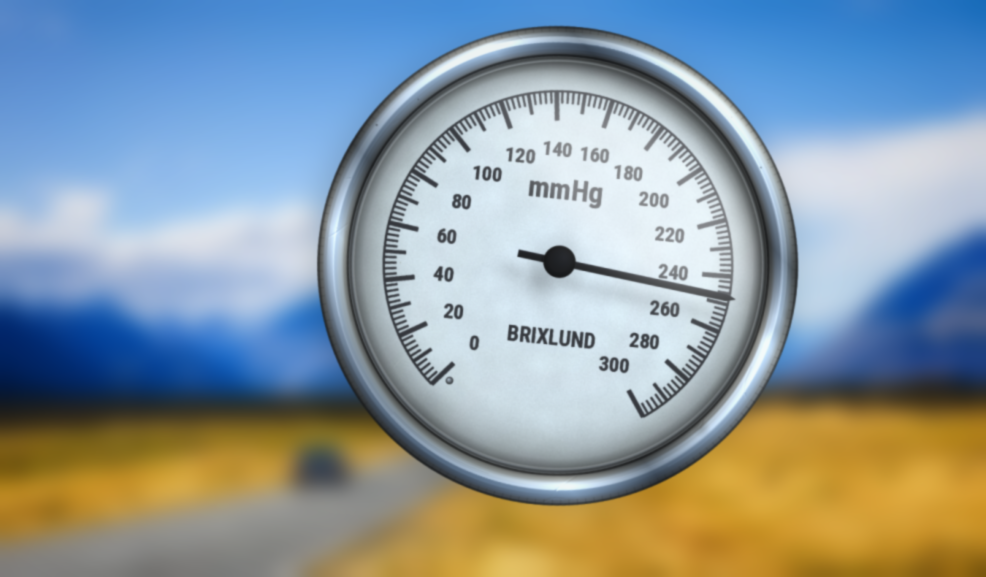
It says 248; mmHg
